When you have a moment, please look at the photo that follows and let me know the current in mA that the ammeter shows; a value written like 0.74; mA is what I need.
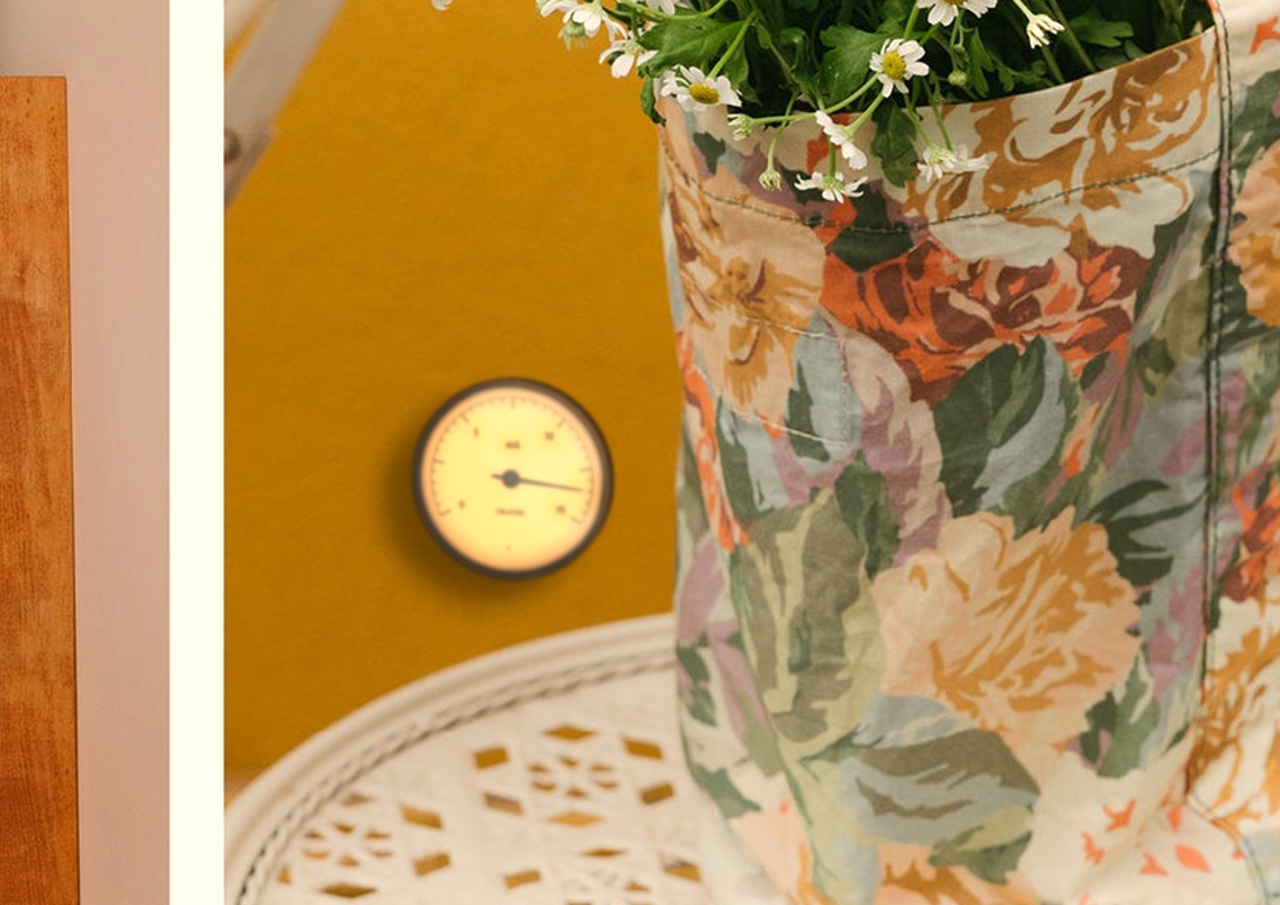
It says 13.5; mA
